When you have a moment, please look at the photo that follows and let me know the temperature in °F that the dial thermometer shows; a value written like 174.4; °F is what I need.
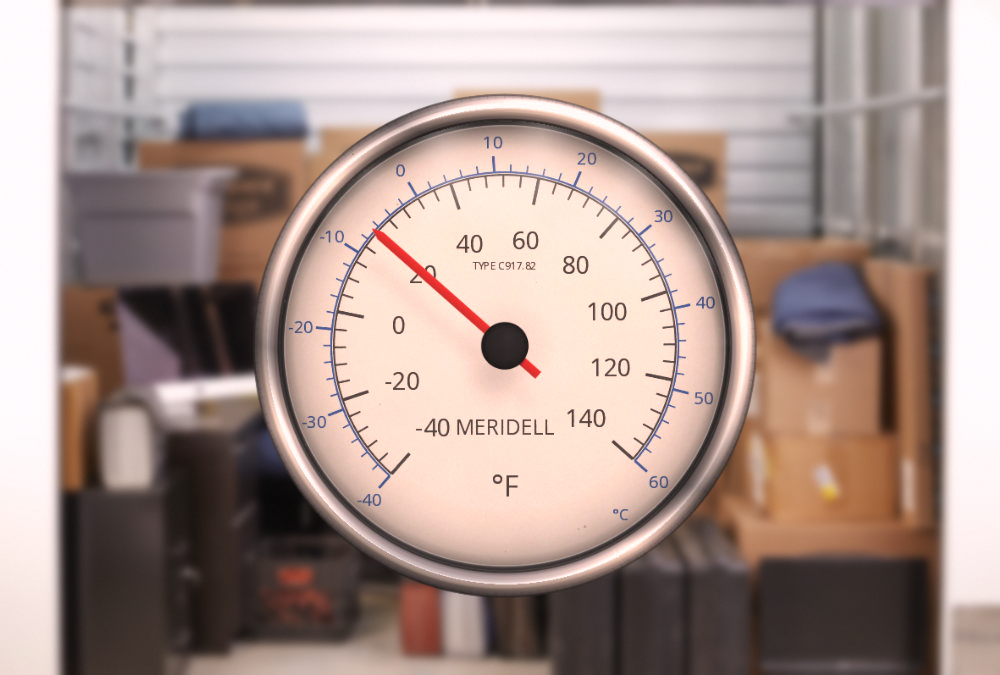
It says 20; °F
